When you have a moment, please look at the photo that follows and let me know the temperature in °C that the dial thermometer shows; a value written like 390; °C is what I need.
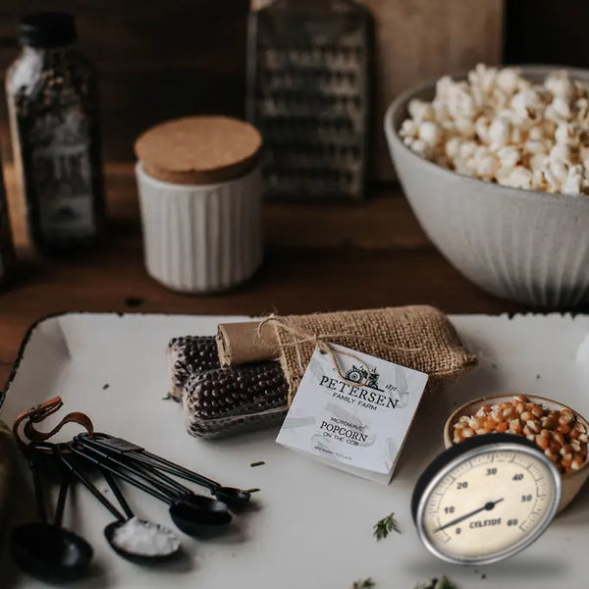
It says 5; °C
